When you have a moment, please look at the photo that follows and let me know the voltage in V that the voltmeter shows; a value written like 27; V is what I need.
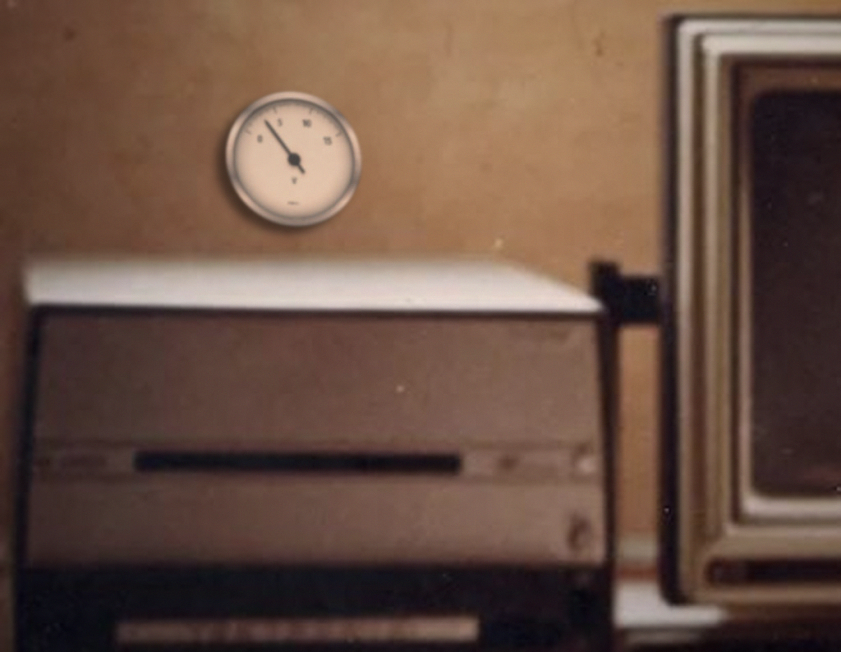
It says 3; V
